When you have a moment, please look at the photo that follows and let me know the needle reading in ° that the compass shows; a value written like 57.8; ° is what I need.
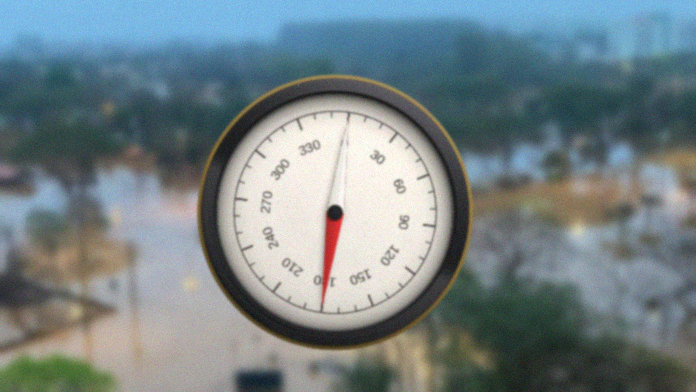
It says 180; °
